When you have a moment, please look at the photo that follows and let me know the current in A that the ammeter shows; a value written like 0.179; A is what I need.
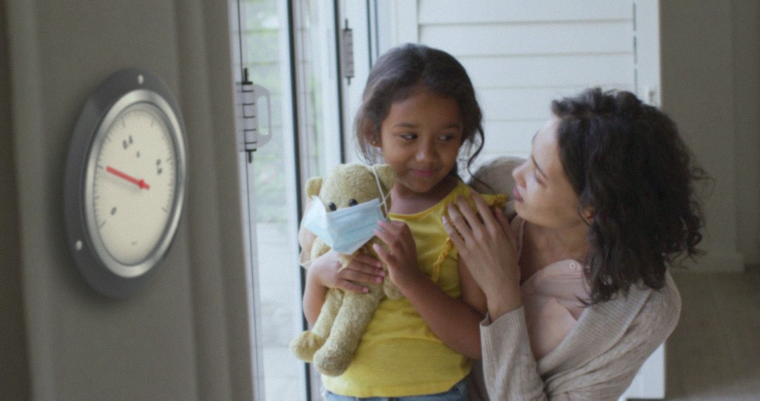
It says 0.2; A
